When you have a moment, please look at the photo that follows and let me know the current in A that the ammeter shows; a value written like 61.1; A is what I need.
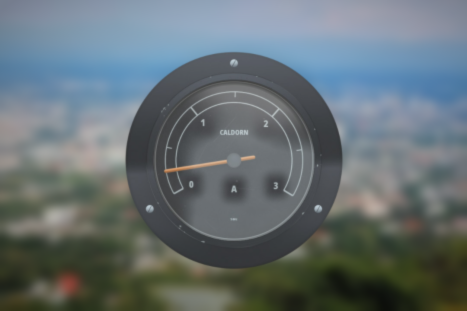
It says 0.25; A
